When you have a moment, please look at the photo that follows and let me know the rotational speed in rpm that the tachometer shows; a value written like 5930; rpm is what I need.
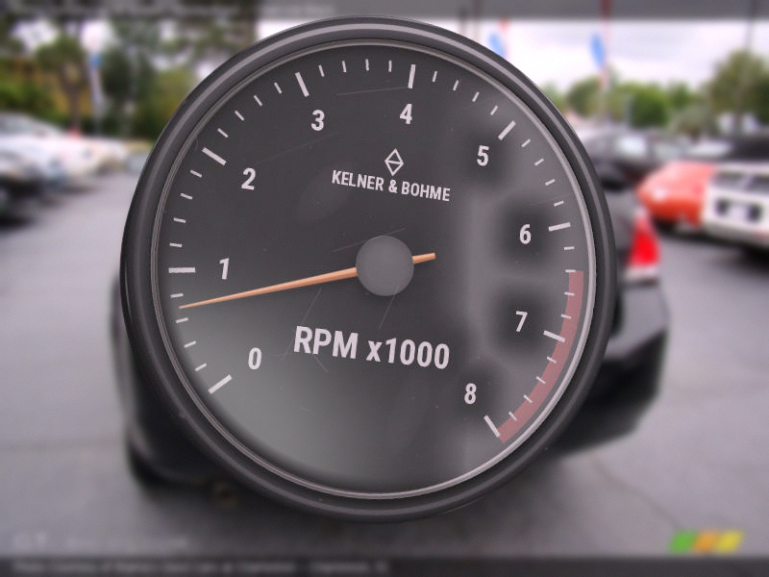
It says 700; rpm
